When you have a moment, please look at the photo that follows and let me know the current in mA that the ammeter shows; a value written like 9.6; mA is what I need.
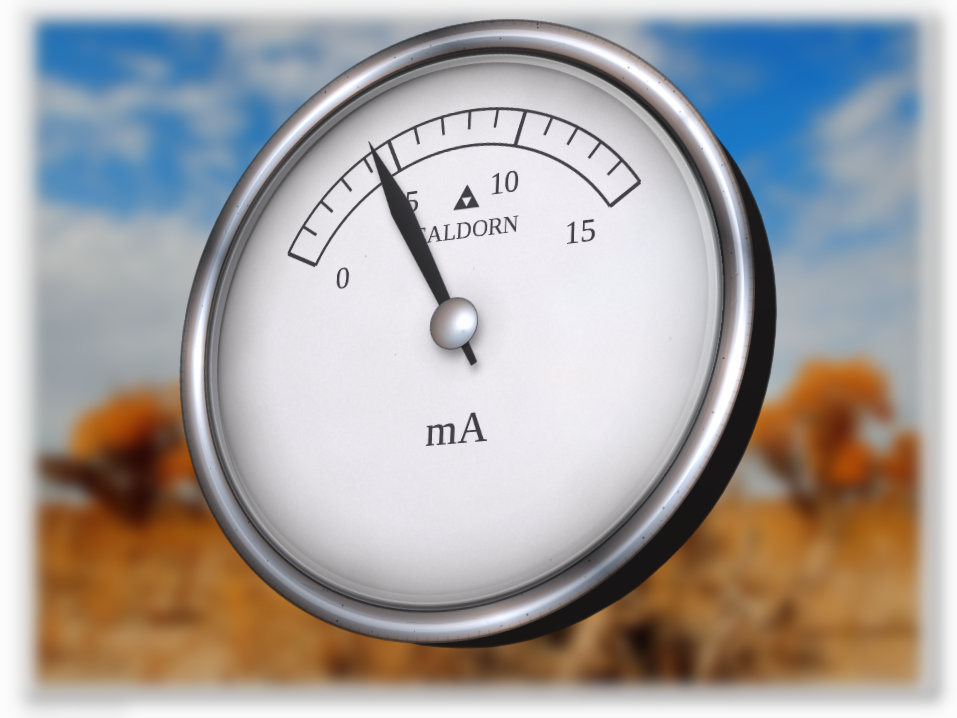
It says 4.5; mA
